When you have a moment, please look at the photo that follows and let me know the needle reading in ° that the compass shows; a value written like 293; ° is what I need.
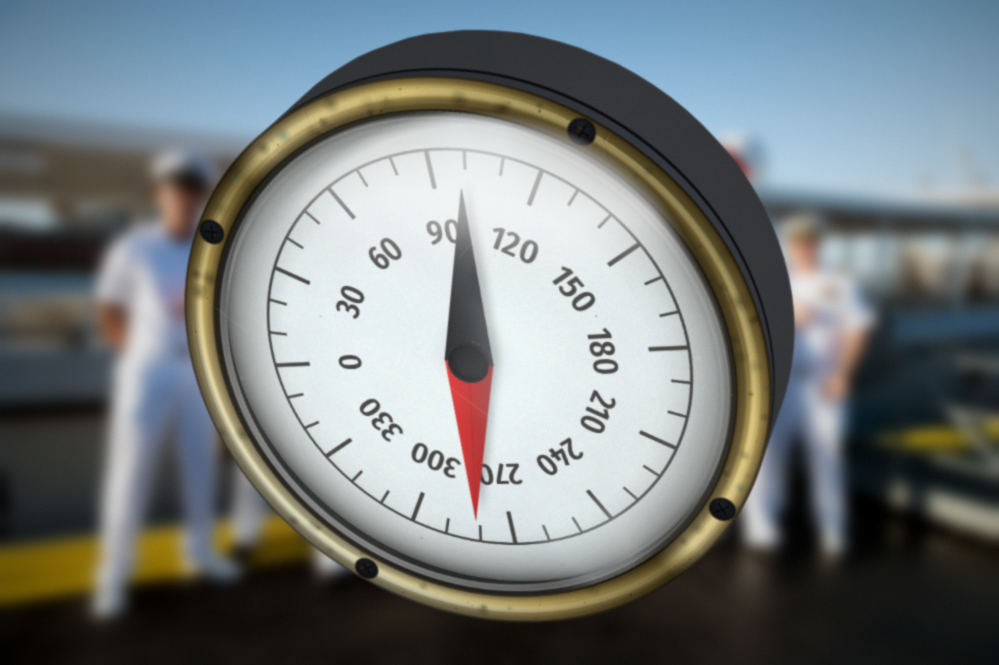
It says 280; °
